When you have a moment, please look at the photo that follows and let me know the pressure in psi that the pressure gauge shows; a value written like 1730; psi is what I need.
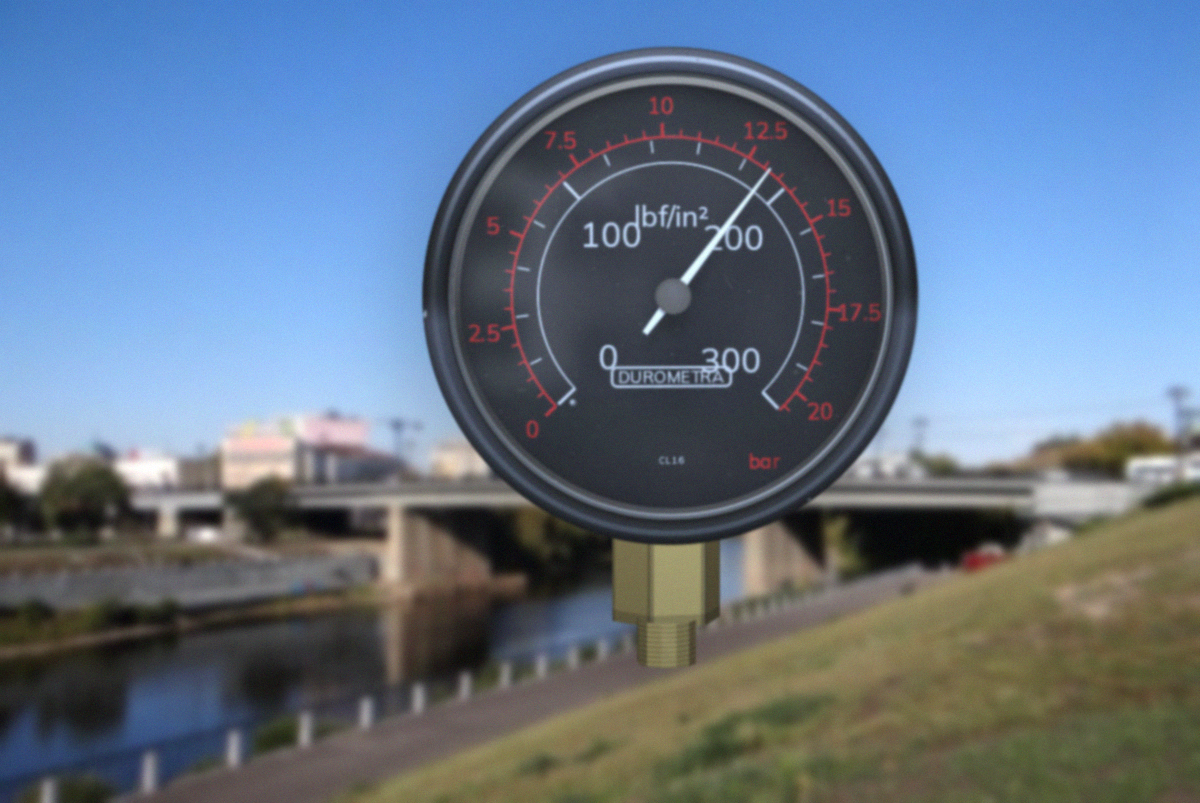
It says 190; psi
